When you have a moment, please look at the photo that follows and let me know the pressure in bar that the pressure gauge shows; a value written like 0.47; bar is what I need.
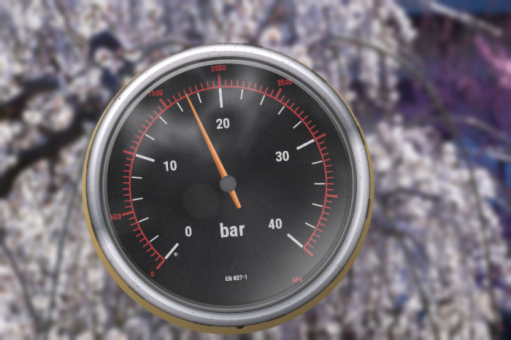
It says 17; bar
